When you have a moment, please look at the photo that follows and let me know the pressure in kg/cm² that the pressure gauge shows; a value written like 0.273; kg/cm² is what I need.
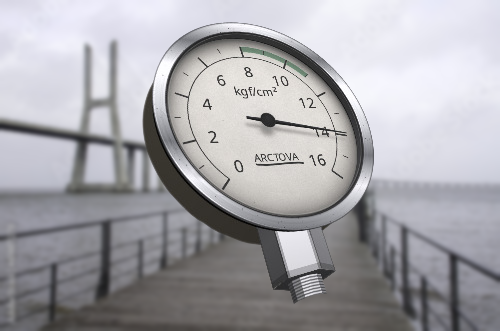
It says 14; kg/cm²
